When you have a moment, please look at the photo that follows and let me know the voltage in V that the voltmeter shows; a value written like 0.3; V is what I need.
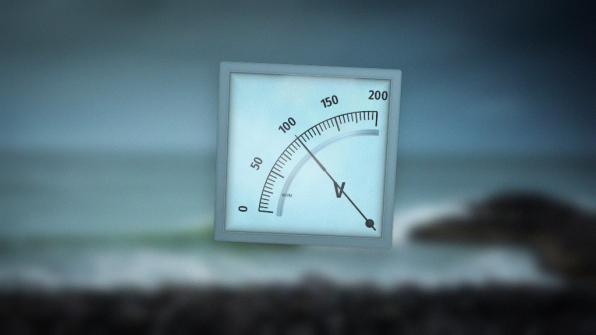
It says 100; V
